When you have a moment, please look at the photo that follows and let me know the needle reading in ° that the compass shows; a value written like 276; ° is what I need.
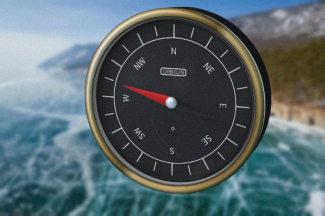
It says 285; °
